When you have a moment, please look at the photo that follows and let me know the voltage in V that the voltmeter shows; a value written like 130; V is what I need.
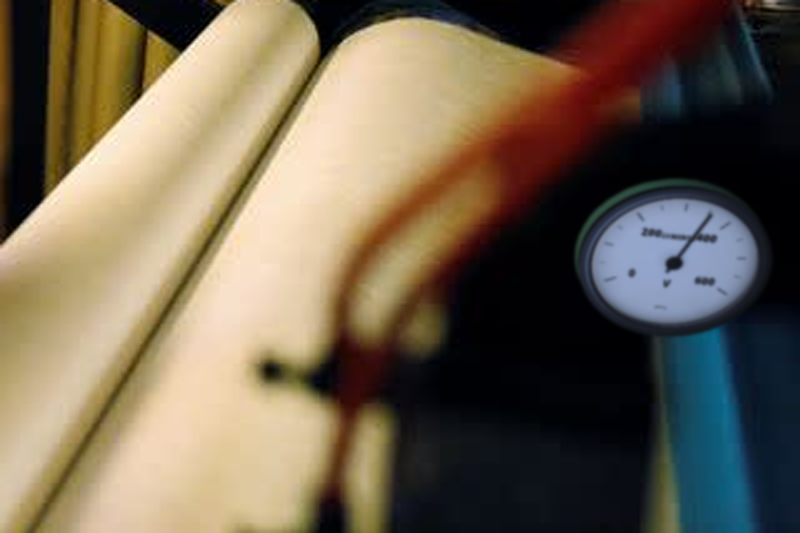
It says 350; V
